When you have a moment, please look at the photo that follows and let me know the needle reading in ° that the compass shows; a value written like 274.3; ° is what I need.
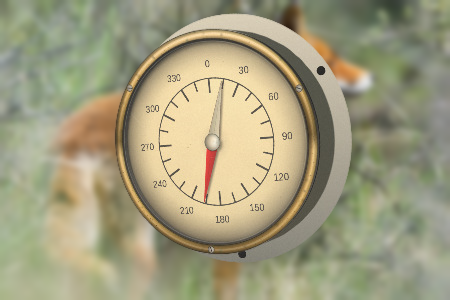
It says 195; °
